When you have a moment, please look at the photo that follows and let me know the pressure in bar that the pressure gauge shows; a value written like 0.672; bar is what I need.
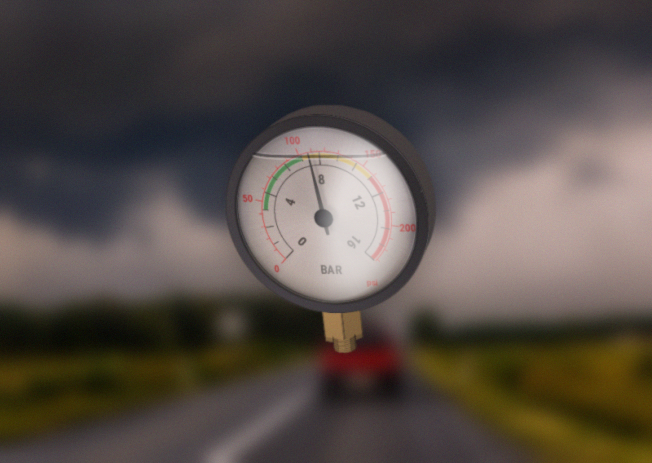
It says 7.5; bar
